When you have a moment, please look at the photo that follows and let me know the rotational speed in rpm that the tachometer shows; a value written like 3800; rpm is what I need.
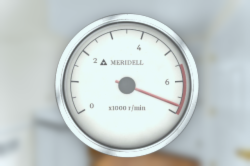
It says 6750; rpm
